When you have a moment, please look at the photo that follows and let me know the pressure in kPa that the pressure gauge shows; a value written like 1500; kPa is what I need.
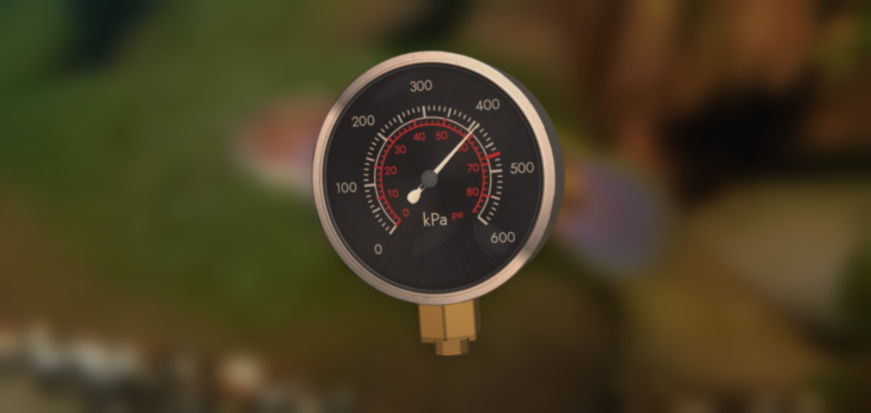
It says 410; kPa
